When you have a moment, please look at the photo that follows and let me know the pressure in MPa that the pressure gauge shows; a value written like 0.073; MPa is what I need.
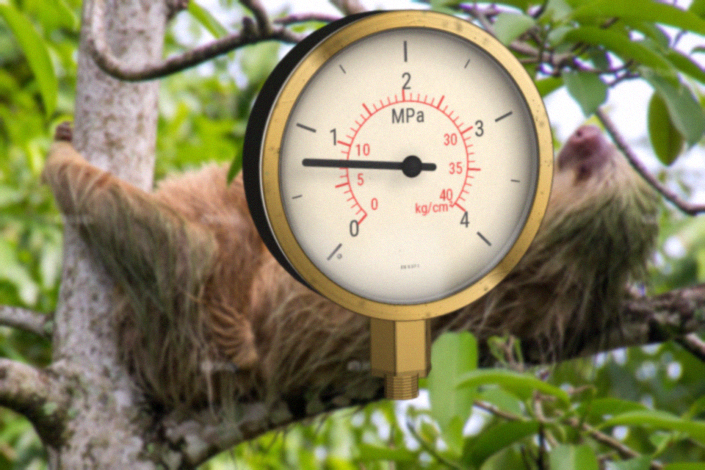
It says 0.75; MPa
